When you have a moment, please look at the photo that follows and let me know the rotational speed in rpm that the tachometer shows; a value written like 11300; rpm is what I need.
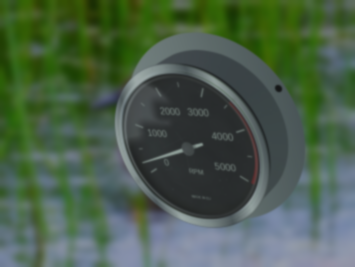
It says 250; rpm
